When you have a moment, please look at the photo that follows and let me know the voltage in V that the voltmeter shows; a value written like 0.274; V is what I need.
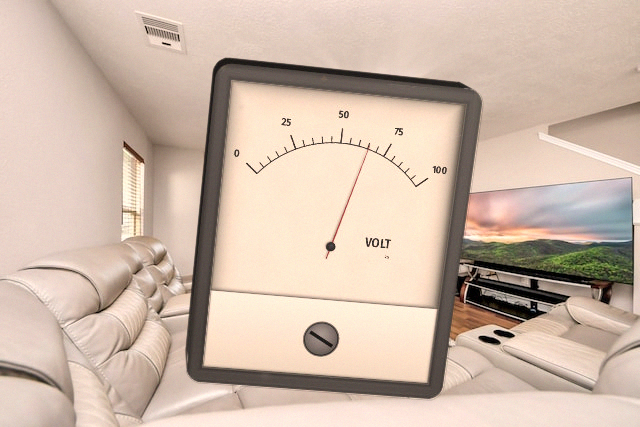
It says 65; V
